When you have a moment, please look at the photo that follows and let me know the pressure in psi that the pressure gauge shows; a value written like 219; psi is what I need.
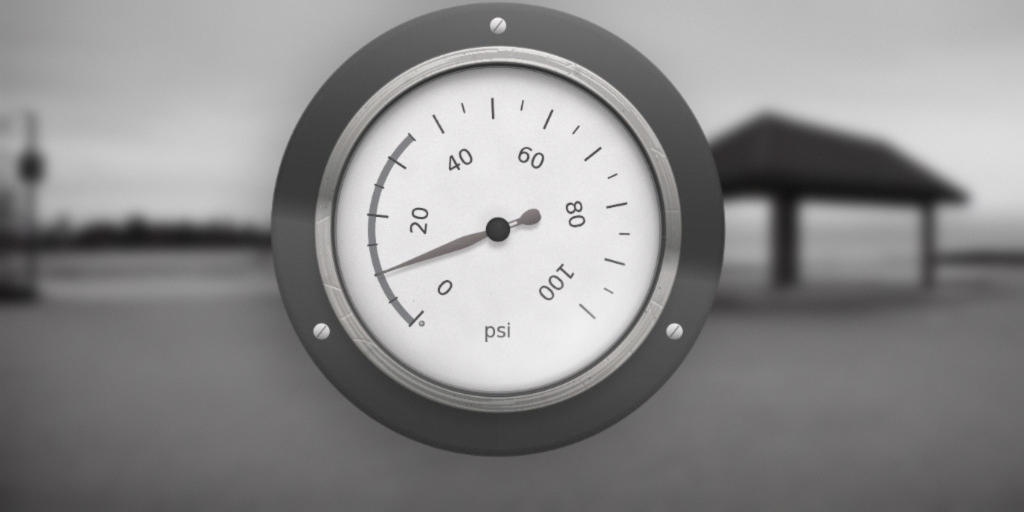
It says 10; psi
